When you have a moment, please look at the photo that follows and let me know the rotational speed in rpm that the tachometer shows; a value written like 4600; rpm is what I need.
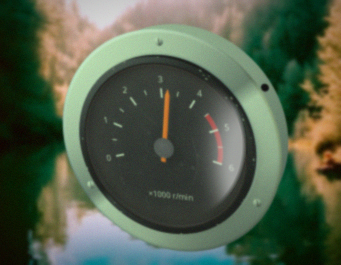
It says 3250; rpm
